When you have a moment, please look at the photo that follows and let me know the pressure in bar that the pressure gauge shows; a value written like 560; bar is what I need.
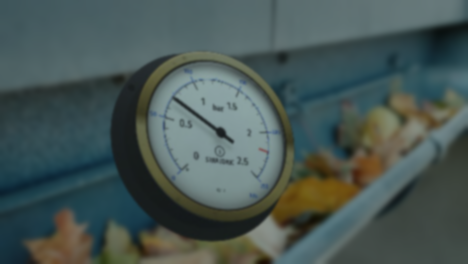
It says 0.7; bar
